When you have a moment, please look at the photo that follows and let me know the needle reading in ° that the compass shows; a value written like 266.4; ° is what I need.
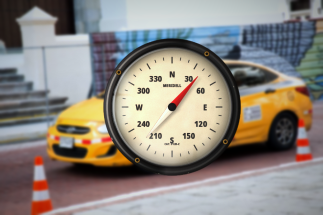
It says 40; °
